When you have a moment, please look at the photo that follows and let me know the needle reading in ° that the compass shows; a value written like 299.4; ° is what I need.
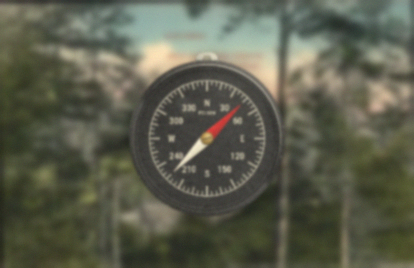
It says 45; °
